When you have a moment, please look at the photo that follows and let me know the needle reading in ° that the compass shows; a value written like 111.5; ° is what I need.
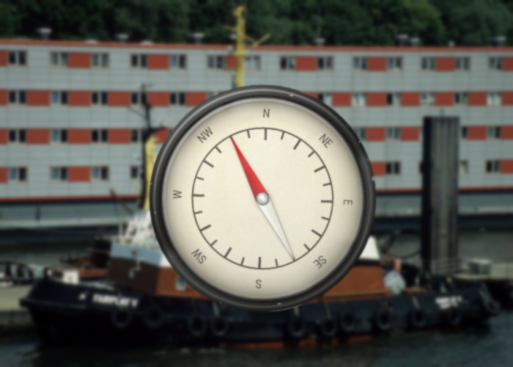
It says 330; °
